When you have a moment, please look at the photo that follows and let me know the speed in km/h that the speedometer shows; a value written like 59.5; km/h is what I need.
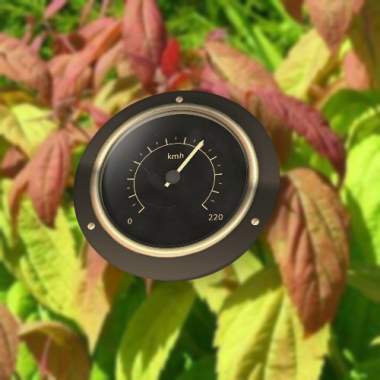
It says 140; km/h
